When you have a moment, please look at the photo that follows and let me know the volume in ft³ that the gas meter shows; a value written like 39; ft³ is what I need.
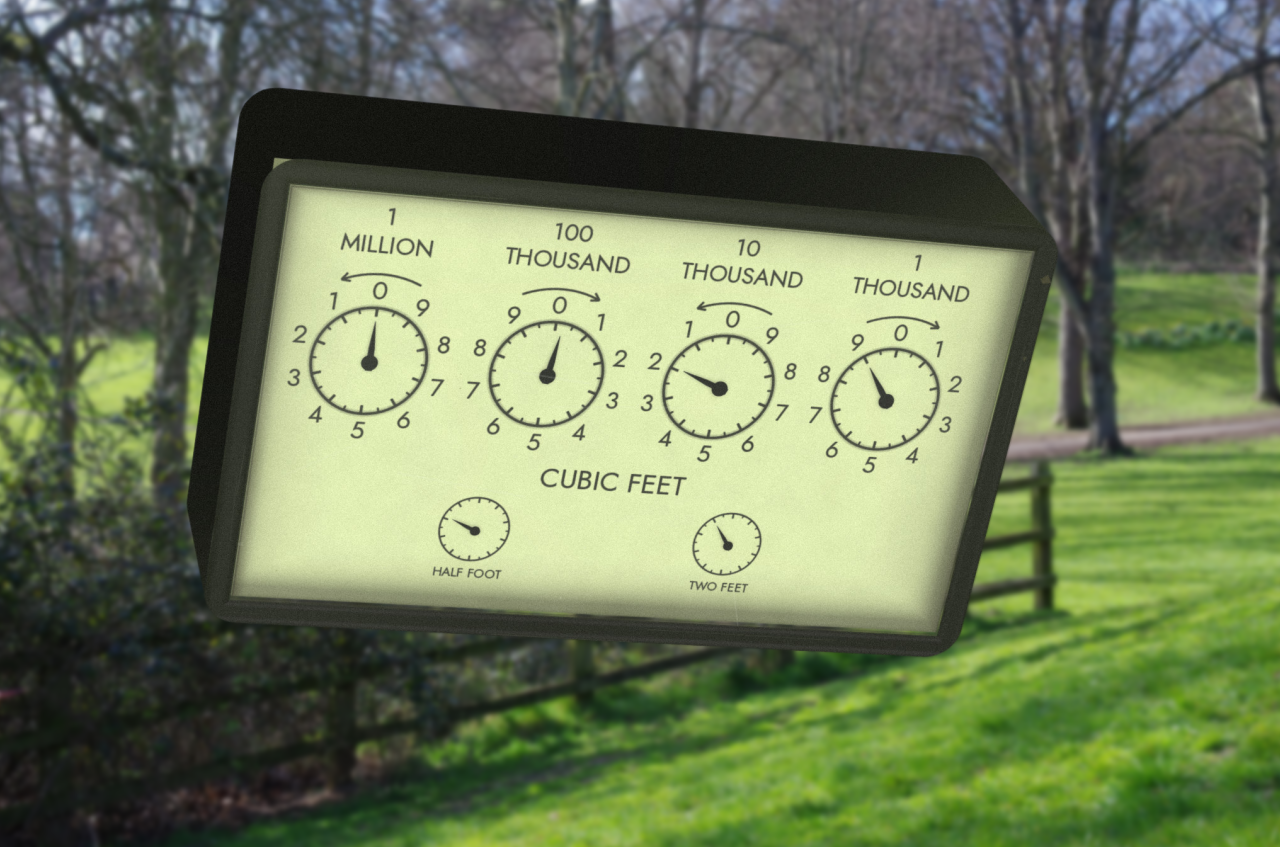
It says 1900; ft³
